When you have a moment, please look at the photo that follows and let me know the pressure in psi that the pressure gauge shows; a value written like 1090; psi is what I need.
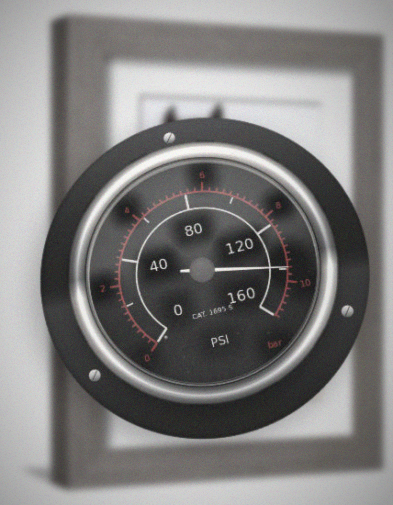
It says 140; psi
